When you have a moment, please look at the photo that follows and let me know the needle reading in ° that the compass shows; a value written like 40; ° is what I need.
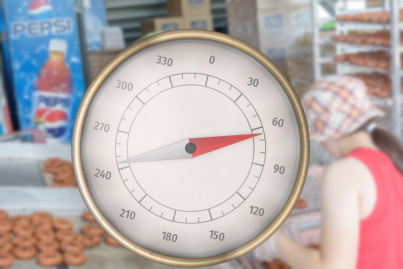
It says 65; °
